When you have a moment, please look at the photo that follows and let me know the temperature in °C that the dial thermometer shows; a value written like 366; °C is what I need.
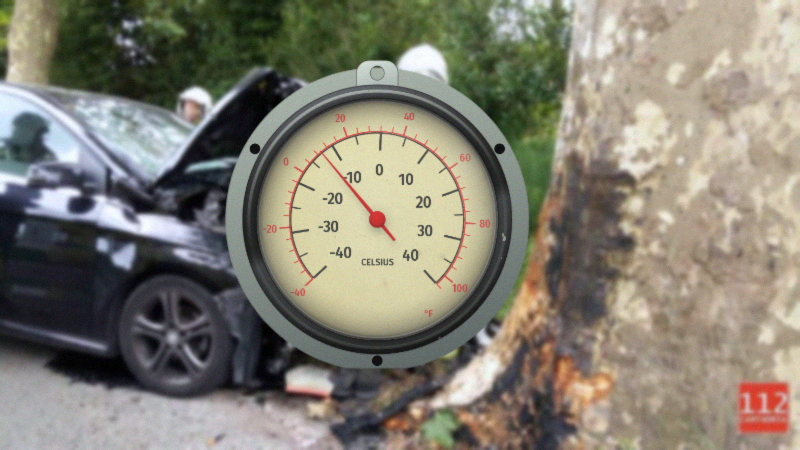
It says -12.5; °C
